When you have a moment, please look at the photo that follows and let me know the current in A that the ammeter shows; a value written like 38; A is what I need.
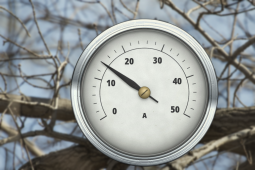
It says 14; A
